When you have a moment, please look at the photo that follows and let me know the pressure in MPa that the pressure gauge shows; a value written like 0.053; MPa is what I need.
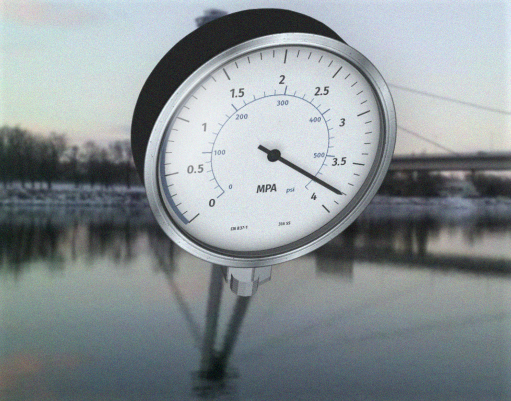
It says 3.8; MPa
